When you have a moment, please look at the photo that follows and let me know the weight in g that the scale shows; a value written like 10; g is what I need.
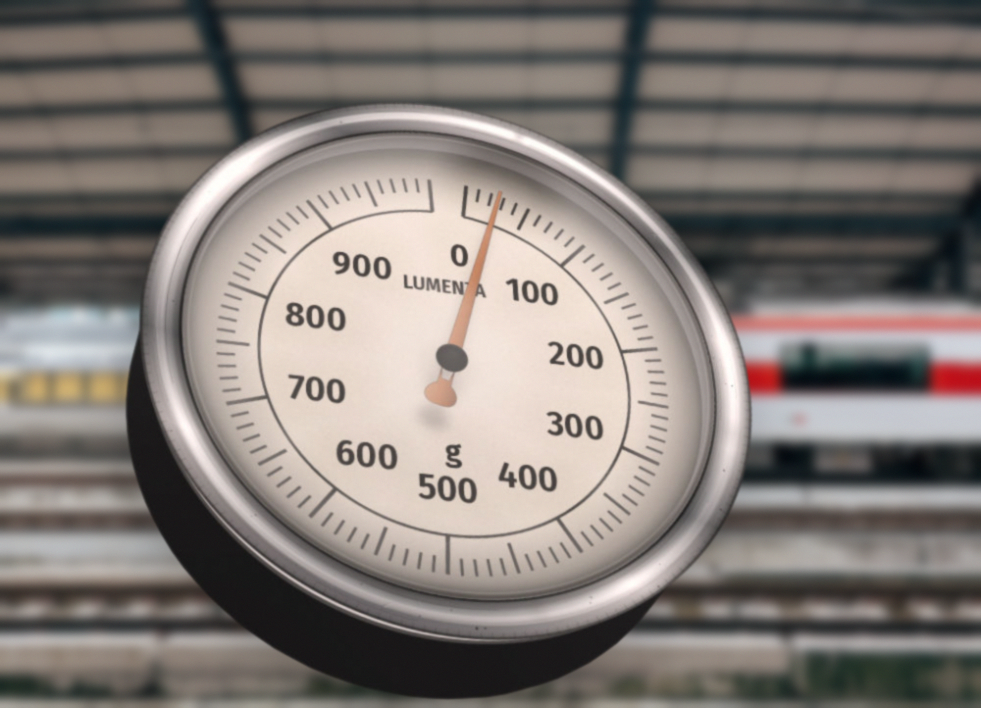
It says 25; g
